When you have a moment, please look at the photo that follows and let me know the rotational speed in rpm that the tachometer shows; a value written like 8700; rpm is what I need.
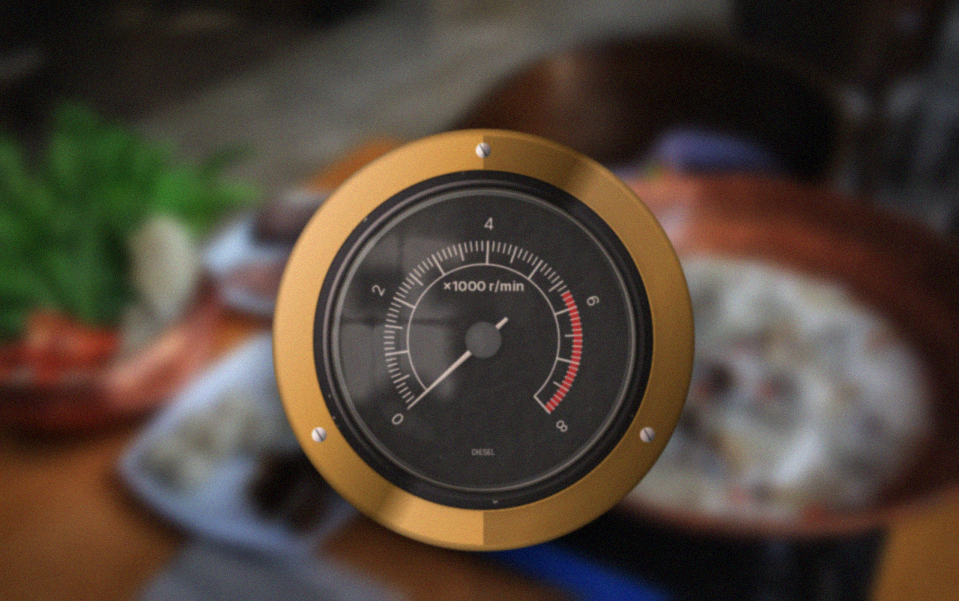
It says 0; rpm
